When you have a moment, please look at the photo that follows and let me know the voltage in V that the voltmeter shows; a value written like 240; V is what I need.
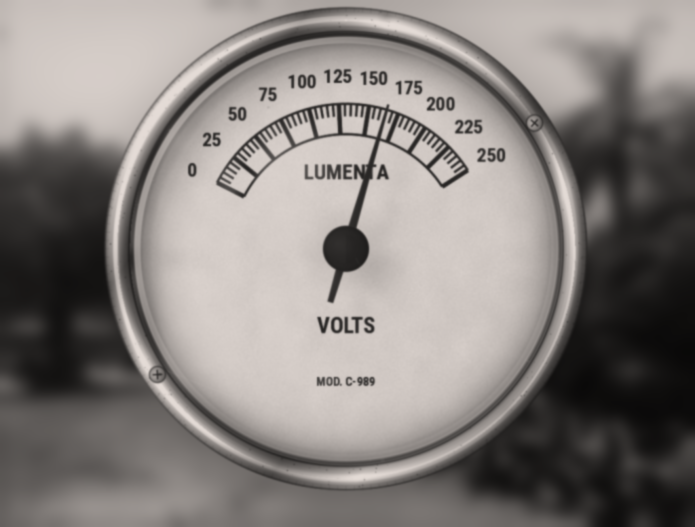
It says 165; V
